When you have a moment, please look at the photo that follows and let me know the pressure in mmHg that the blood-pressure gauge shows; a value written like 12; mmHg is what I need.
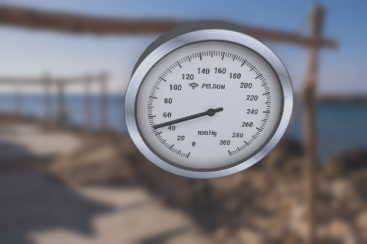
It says 50; mmHg
